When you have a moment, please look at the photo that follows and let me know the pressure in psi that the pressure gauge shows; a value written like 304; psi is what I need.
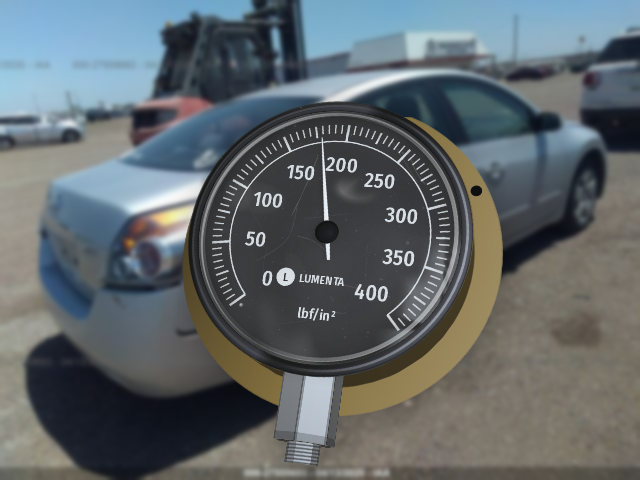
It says 180; psi
